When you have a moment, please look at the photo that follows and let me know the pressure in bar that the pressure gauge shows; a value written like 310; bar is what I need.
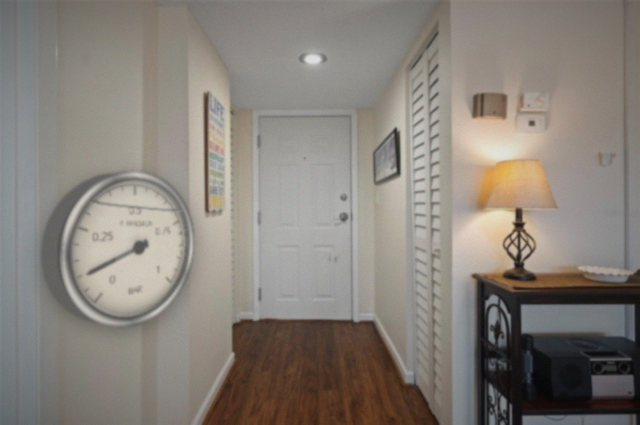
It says 0.1; bar
